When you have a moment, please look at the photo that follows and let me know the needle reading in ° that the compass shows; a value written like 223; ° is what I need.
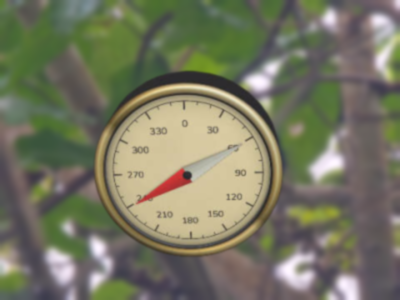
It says 240; °
